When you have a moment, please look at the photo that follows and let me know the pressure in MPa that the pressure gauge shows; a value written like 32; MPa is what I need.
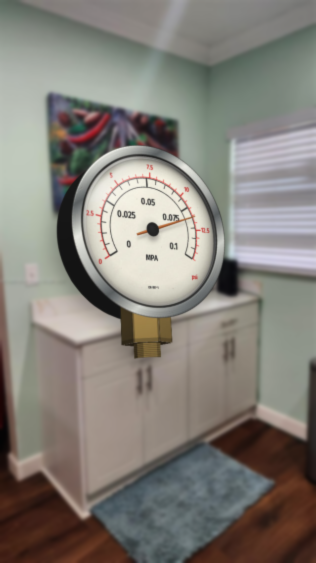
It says 0.08; MPa
